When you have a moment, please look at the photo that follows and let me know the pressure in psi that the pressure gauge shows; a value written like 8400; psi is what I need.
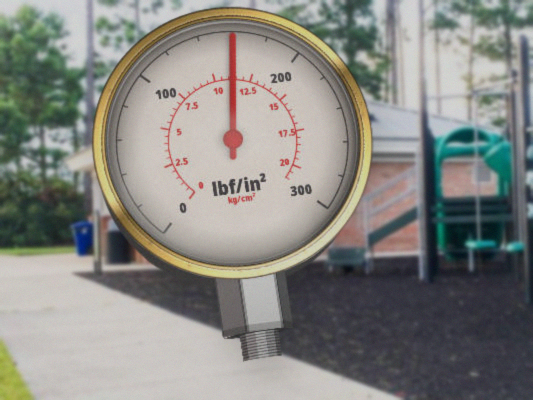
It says 160; psi
